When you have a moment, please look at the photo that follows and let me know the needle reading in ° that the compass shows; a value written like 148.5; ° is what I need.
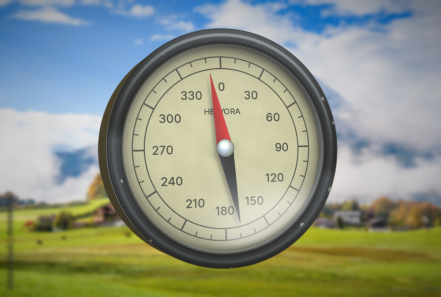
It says 350; °
